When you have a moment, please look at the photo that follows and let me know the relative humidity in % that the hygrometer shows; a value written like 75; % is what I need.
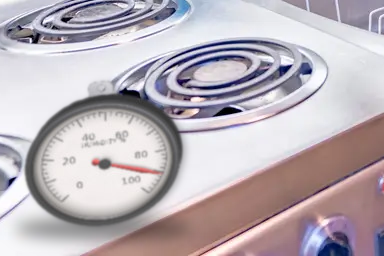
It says 90; %
